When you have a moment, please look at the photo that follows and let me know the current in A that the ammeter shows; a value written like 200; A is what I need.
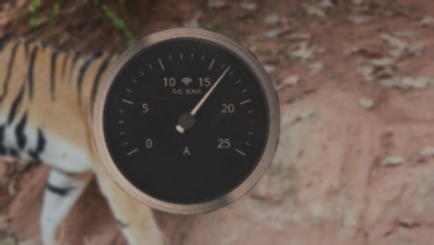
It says 16.5; A
